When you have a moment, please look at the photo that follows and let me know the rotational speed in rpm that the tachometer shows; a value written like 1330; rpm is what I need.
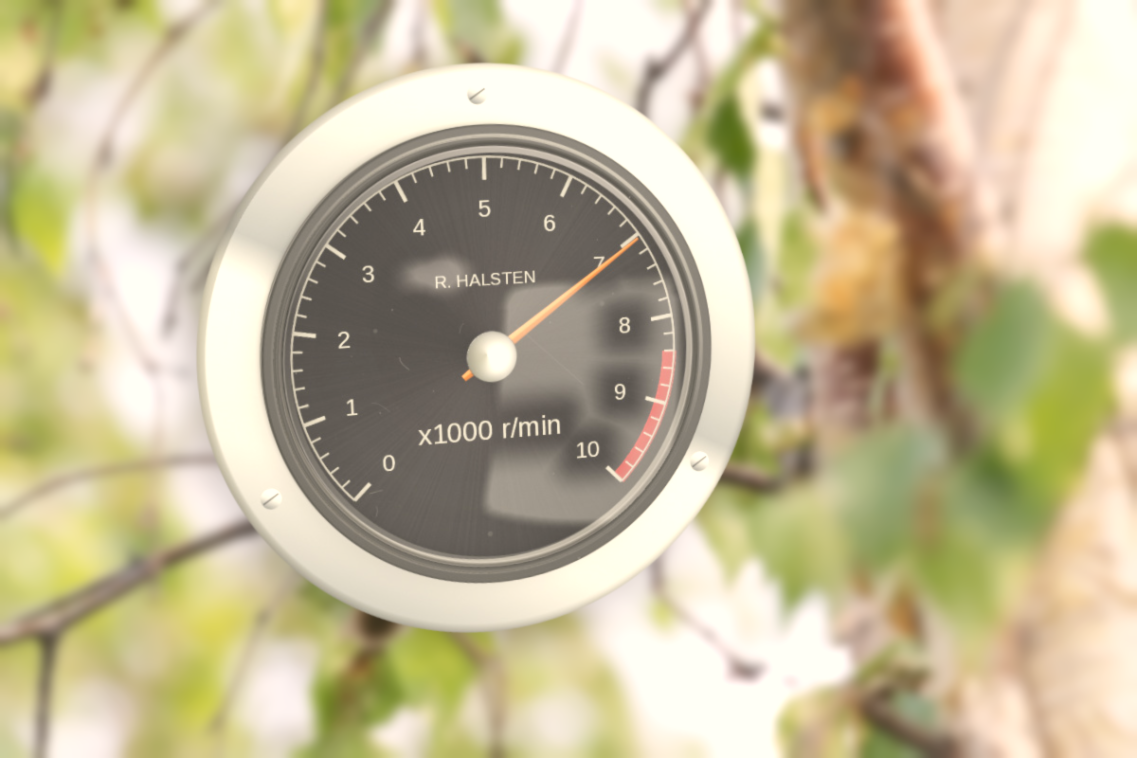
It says 7000; rpm
